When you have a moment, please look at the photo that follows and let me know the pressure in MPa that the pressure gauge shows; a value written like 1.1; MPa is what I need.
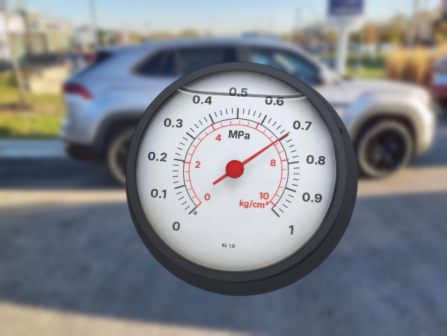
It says 0.7; MPa
